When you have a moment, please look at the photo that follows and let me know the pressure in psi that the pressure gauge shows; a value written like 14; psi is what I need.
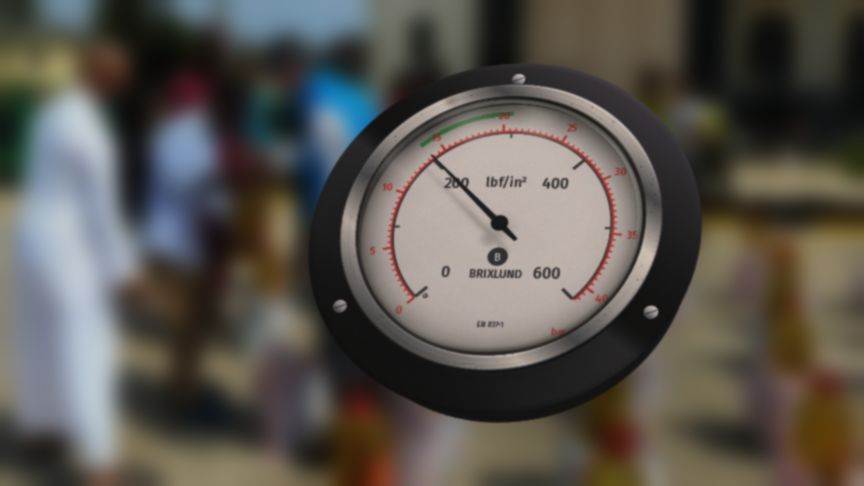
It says 200; psi
